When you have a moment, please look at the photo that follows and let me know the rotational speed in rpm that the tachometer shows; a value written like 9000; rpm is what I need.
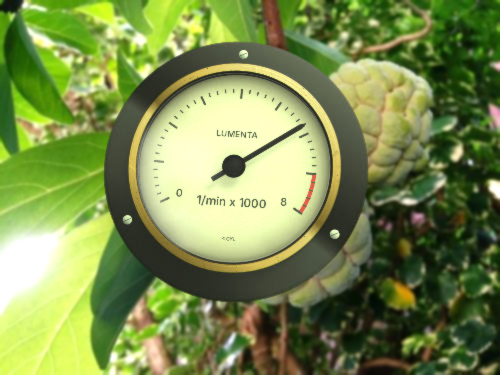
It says 5800; rpm
